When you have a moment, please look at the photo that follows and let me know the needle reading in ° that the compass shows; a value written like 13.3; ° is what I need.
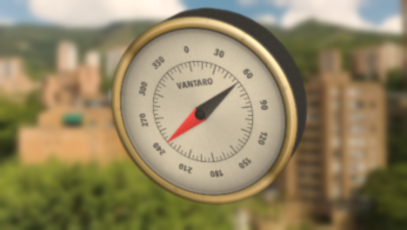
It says 240; °
